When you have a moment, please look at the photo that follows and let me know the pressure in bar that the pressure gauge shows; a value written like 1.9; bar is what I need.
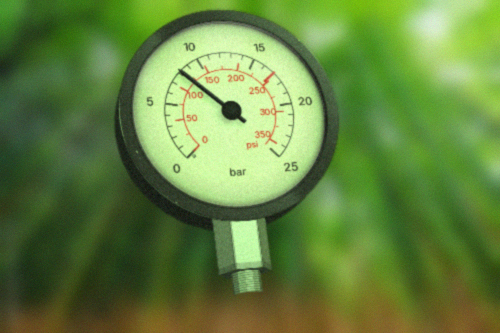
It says 8; bar
